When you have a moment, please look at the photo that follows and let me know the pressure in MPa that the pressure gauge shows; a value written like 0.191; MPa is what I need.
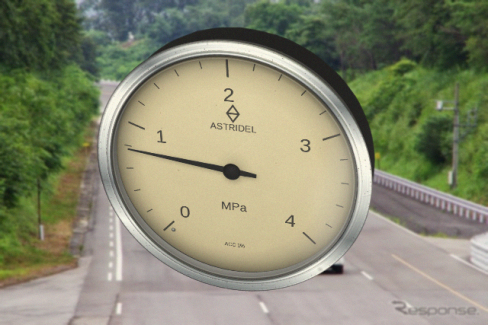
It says 0.8; MPa
